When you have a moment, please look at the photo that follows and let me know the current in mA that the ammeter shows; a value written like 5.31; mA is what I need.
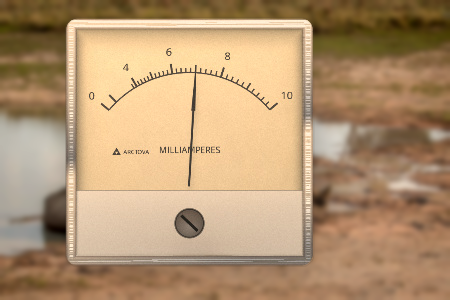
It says 7; mA
